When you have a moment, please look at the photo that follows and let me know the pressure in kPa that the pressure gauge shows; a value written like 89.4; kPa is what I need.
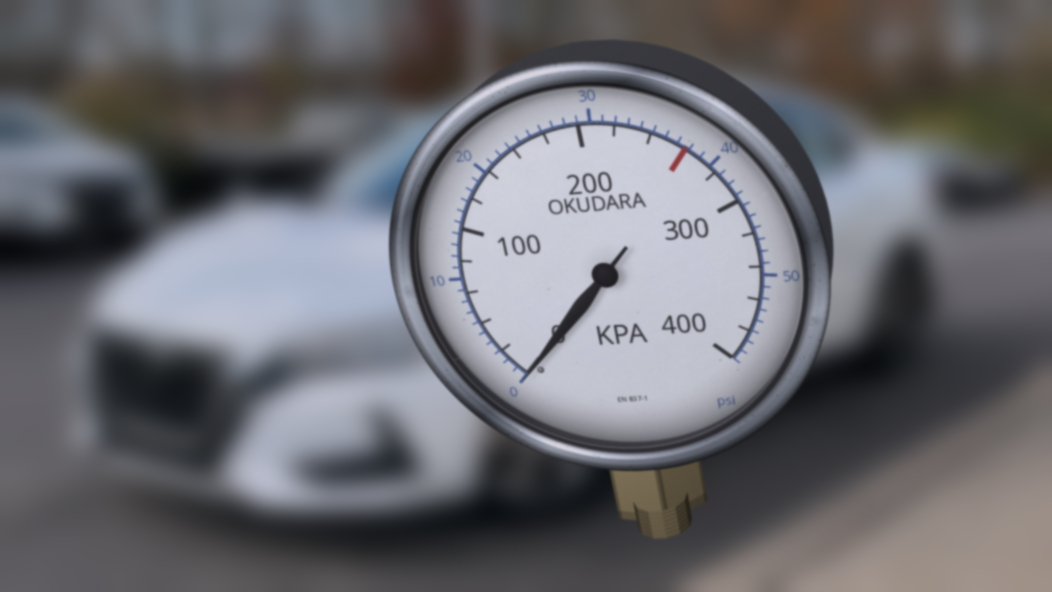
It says 0; kPa
